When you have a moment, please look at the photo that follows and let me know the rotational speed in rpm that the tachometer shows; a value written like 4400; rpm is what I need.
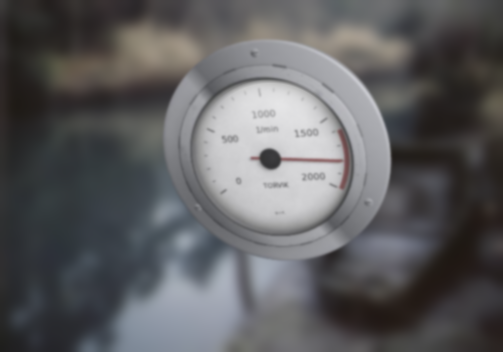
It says 1800; rpm
